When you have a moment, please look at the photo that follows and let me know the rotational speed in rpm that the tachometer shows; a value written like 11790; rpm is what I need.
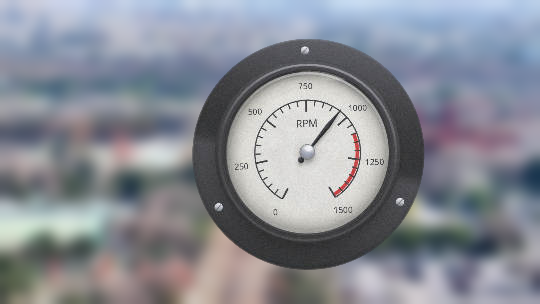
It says 950; rpm
